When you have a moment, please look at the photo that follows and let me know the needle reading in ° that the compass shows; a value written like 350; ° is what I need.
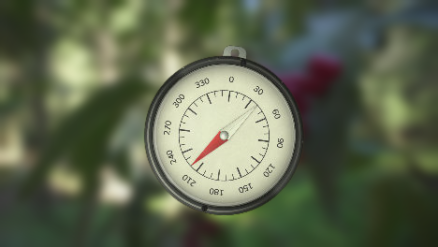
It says 220; °
